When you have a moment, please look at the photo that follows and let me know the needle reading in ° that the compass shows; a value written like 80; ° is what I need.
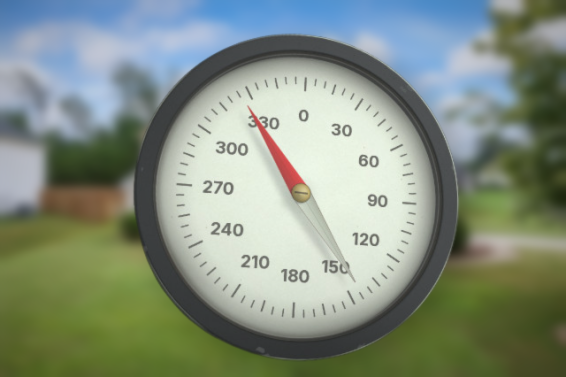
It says 325; °
